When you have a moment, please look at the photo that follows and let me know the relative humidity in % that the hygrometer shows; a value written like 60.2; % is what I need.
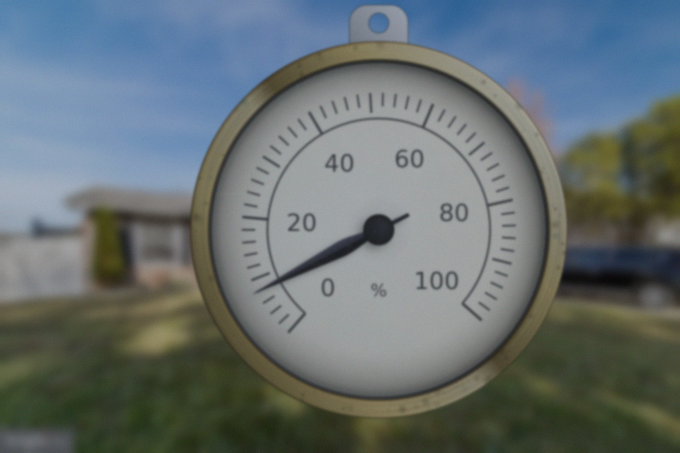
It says 8; %
